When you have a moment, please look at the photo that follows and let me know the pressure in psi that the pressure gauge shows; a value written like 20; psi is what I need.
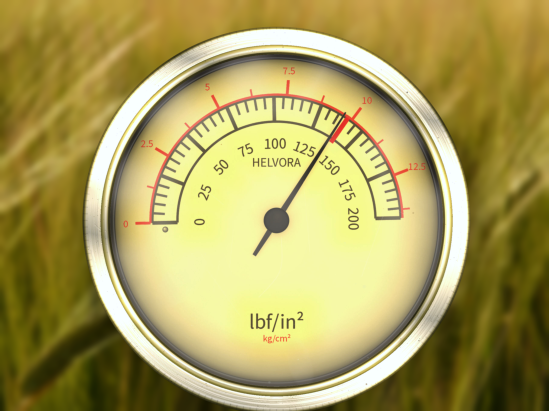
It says 137.5; psi
